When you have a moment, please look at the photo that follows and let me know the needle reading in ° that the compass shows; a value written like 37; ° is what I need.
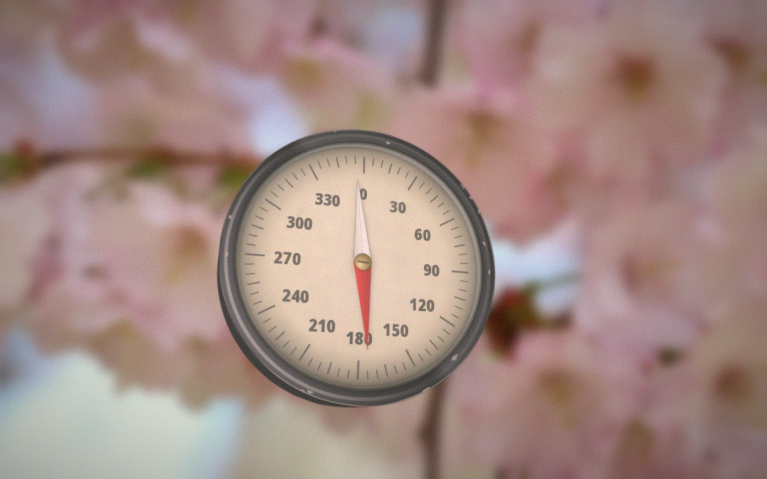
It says 175; °
